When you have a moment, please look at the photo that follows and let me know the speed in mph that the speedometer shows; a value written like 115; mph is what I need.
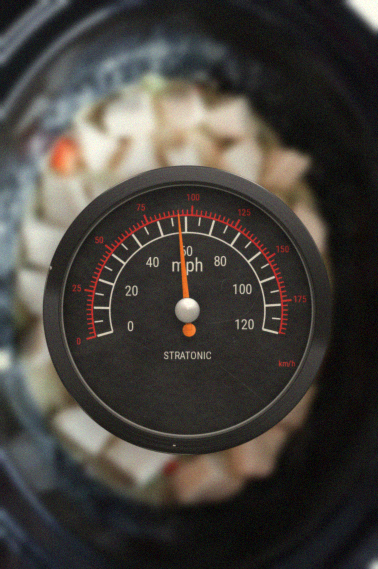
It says 57.5; mph
